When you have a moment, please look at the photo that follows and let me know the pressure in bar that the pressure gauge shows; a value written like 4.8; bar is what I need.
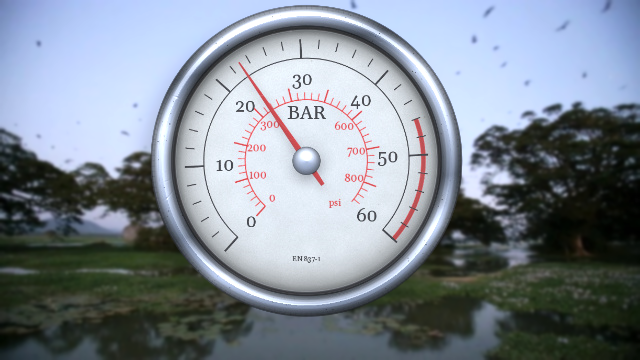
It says 23; bar
